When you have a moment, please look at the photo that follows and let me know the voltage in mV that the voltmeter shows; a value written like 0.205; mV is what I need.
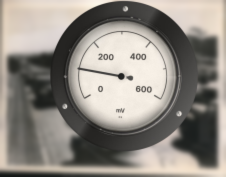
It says 100; mV
